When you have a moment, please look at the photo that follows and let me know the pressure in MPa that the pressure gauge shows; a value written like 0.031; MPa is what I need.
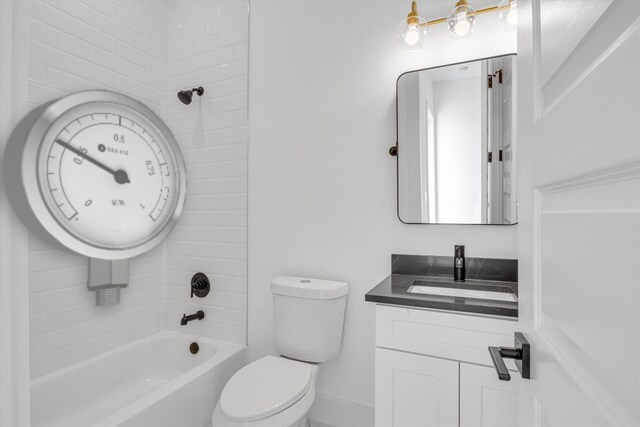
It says 0.25; MPa
